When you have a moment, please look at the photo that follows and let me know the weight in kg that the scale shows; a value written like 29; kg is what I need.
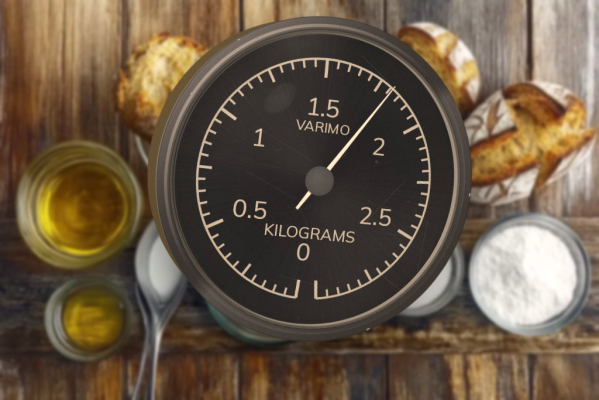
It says 1.8; kg
